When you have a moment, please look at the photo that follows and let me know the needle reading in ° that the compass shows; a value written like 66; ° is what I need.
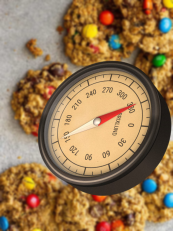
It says 330; °
